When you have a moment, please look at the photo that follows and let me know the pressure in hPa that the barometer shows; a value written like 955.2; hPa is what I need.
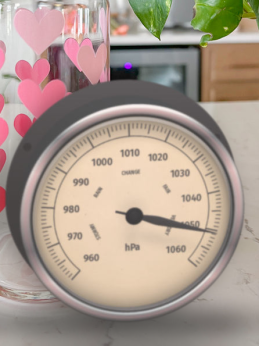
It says 1050; hPa
